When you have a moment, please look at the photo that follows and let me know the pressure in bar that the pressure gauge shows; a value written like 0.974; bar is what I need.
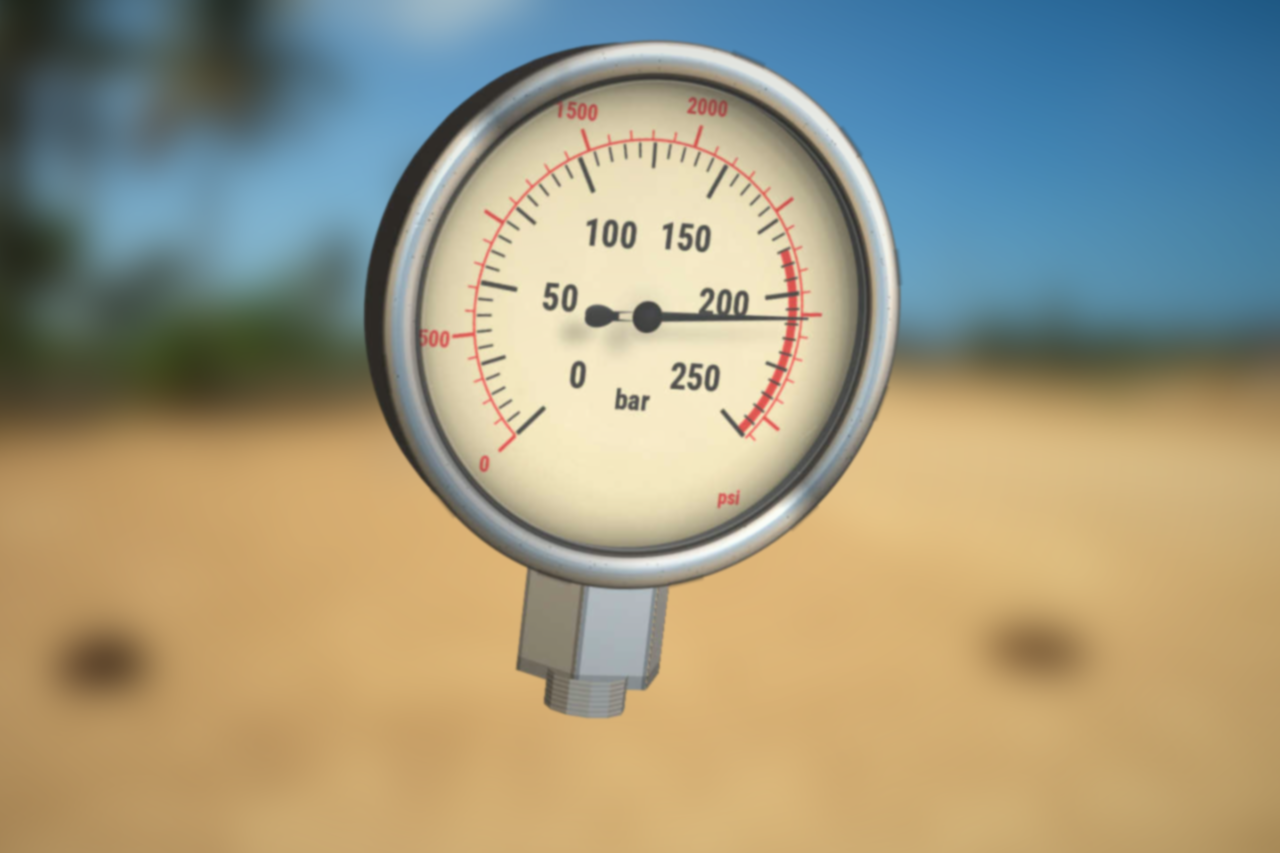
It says 207.5; bar
